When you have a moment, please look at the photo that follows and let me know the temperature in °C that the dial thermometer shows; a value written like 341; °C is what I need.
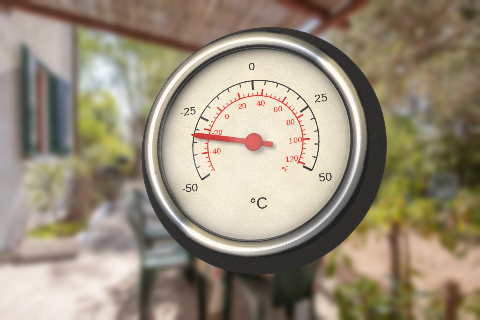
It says -32.5; °C
